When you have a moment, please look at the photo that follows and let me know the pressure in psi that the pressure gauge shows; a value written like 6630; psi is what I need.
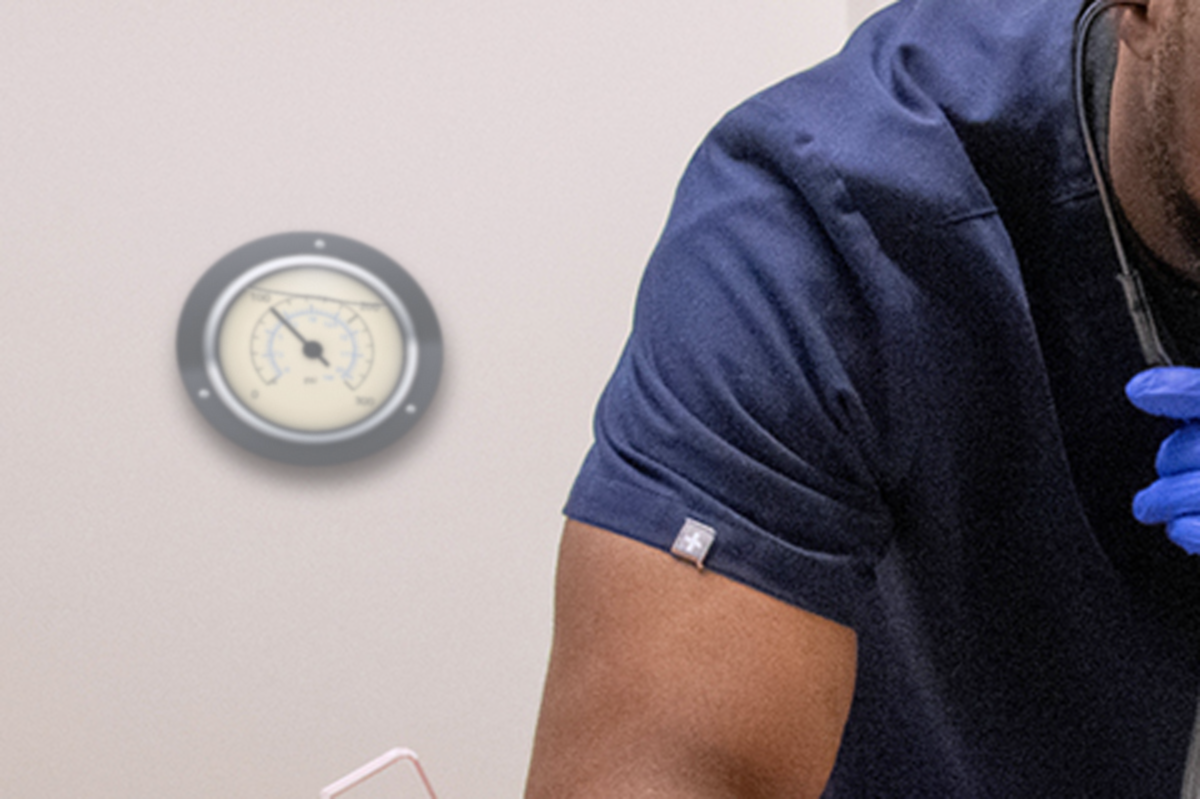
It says 100; psi
